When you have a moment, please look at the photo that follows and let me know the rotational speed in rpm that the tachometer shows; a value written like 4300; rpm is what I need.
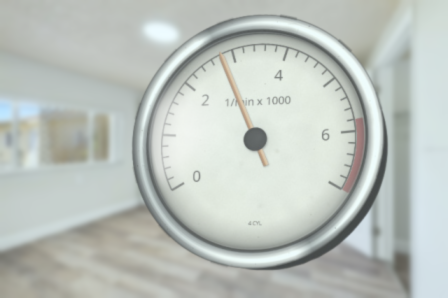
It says 2800; rpm
